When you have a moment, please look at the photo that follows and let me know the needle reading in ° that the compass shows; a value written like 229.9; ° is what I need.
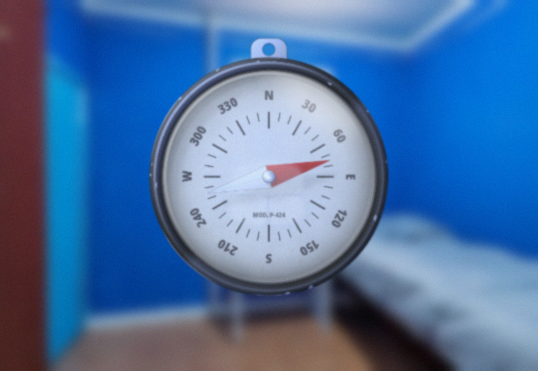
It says 75; °
